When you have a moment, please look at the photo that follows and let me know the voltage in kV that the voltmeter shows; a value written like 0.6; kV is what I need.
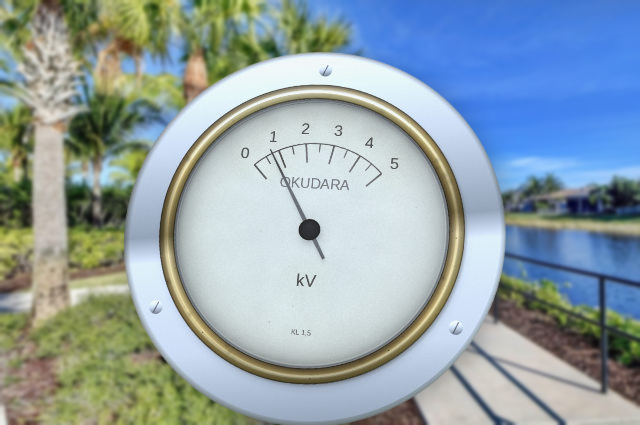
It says 0.75; kV
